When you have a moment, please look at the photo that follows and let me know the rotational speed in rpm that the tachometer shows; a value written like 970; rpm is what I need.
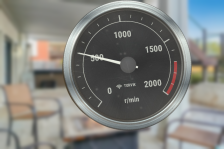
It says 500; rpm
